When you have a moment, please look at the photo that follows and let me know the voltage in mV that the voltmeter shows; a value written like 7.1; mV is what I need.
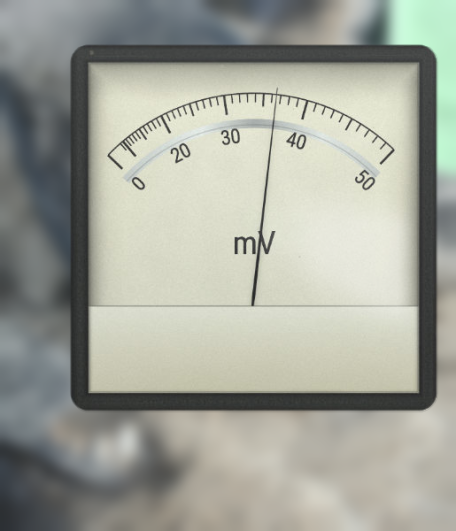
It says 36.5; mV
